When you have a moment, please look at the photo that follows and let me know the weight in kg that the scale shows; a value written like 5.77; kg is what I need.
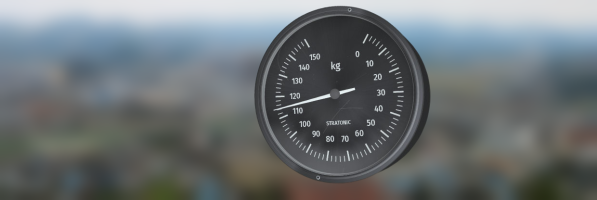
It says 114; kg
